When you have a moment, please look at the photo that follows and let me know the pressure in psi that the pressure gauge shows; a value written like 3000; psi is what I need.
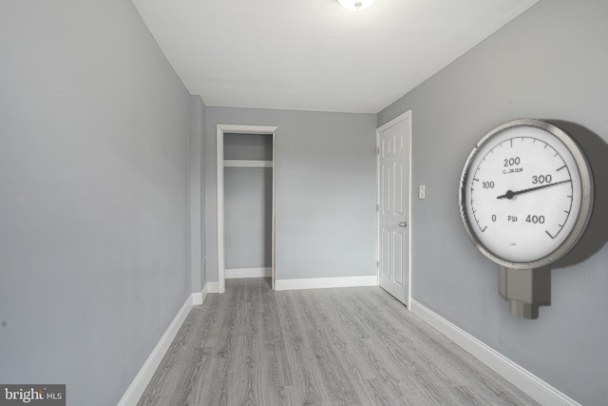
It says 320; psi
